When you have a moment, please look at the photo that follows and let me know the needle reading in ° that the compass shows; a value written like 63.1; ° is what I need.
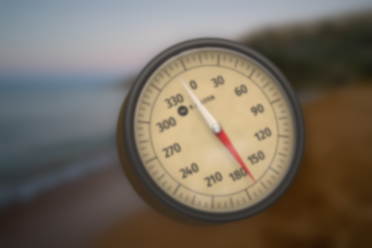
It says 170; °
